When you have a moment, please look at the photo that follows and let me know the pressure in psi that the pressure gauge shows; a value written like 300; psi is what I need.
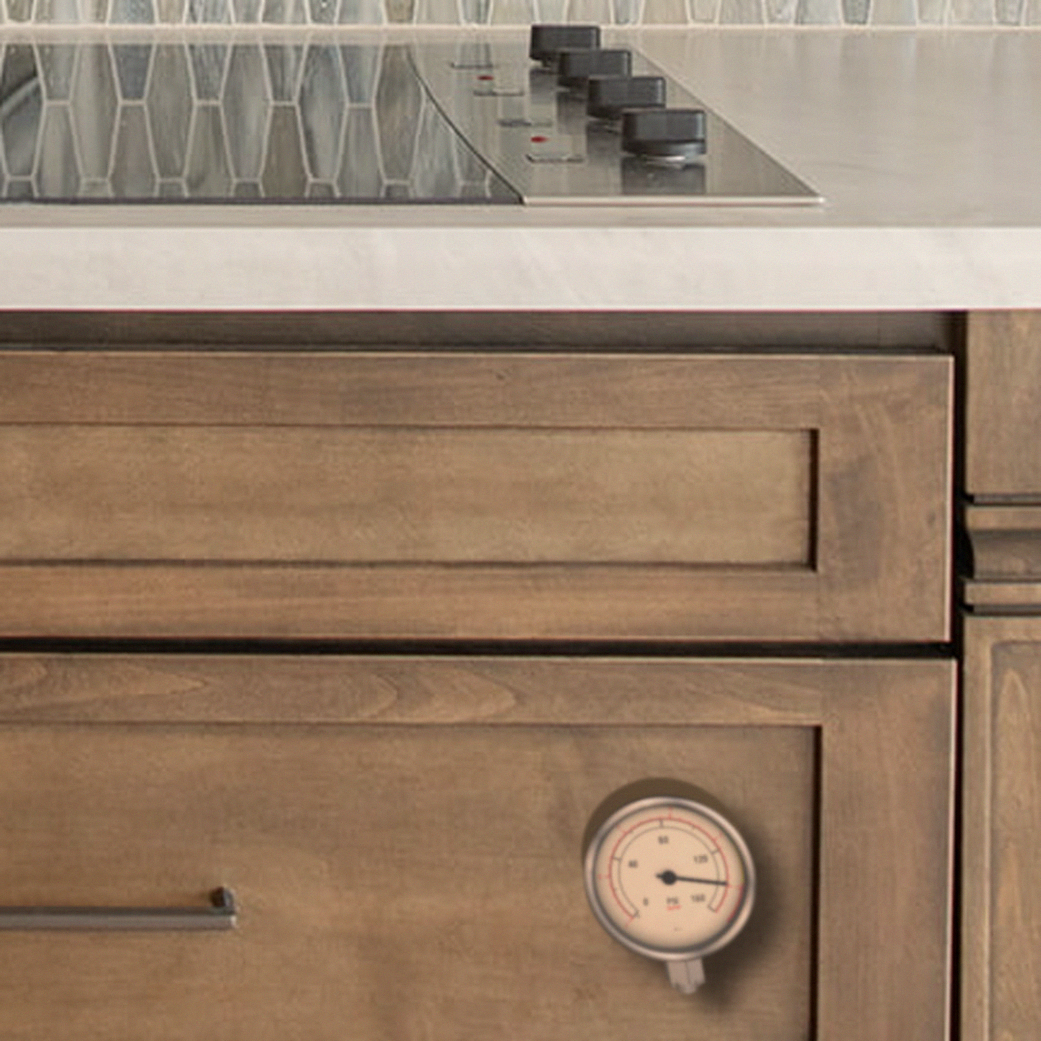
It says 140; psi
